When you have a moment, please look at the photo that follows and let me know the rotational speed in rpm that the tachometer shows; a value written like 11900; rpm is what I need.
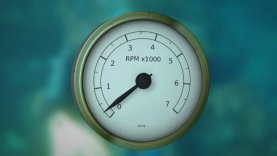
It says 250; rpm
